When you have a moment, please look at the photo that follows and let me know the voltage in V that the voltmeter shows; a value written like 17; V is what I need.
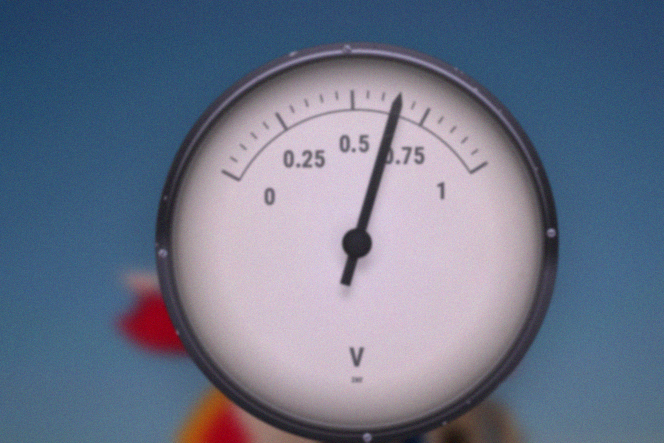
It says 0.65; V
